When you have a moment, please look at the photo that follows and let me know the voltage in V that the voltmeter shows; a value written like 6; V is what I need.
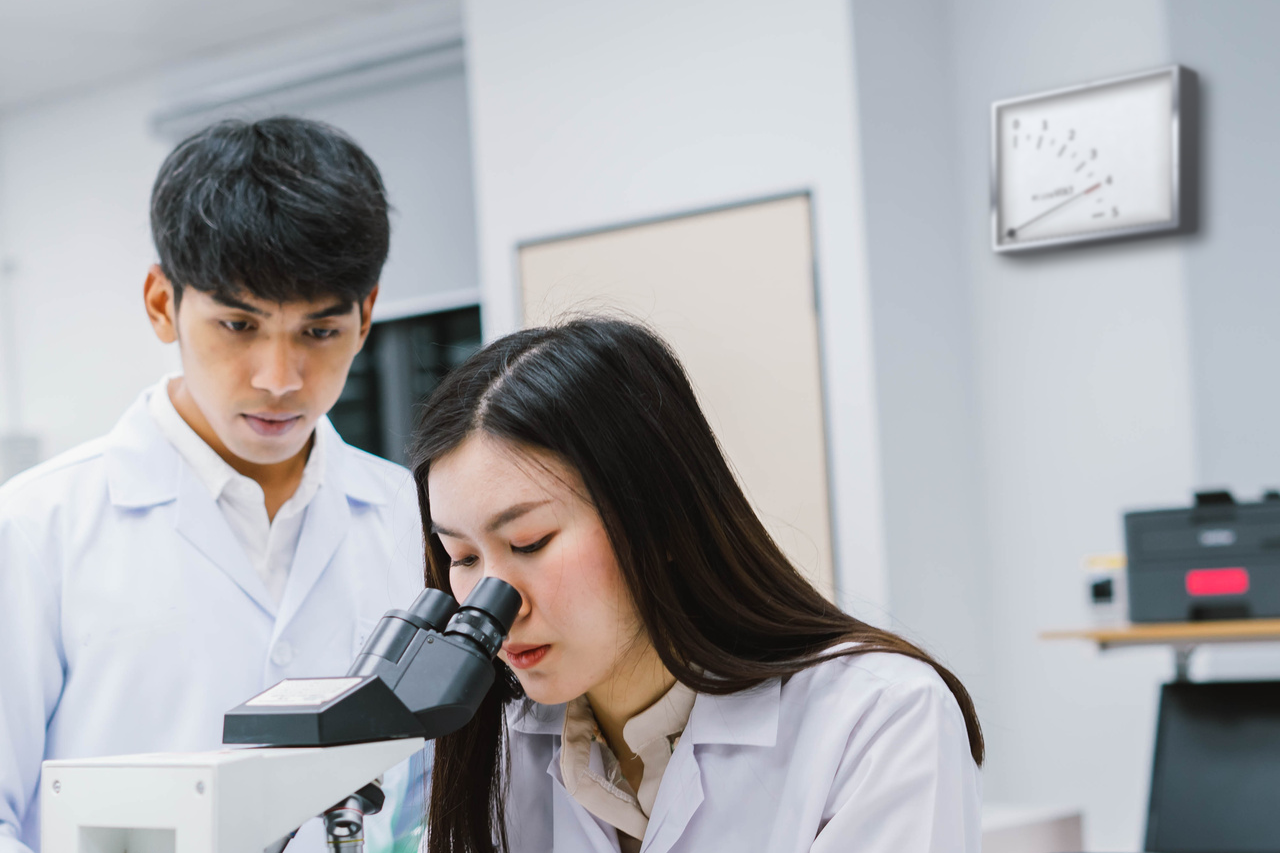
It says 4; V
